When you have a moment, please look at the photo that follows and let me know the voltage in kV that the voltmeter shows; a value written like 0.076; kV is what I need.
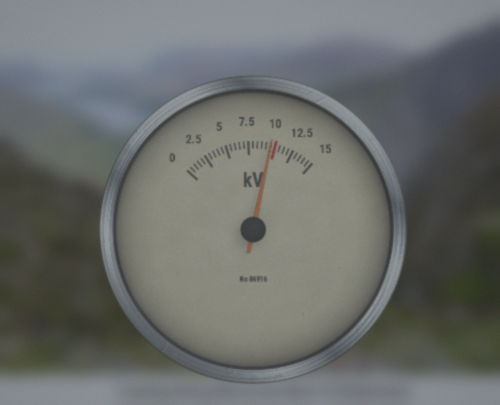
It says 10; kV
